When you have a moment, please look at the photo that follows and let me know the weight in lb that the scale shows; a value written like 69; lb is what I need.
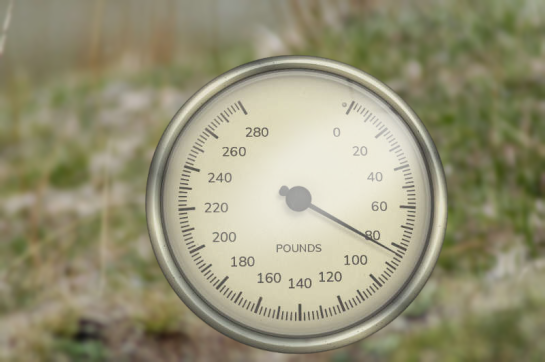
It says 84; lb
